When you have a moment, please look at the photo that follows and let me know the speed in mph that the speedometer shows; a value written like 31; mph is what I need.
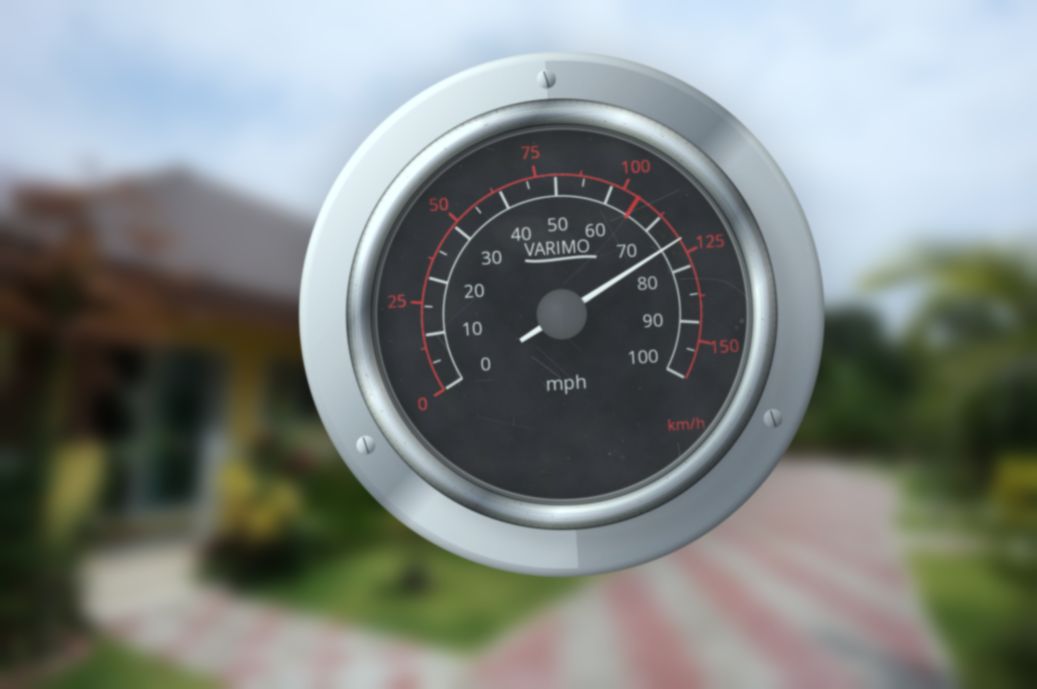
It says 75; mph
